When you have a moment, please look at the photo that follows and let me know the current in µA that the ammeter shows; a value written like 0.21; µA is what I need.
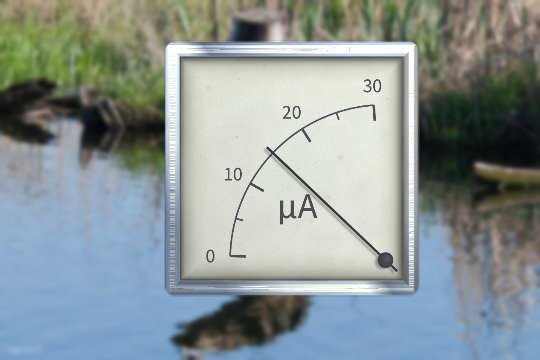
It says 15; µA
